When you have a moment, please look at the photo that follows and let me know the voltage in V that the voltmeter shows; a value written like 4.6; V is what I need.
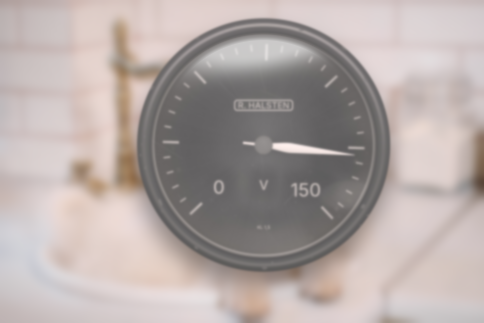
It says 127.5; V
